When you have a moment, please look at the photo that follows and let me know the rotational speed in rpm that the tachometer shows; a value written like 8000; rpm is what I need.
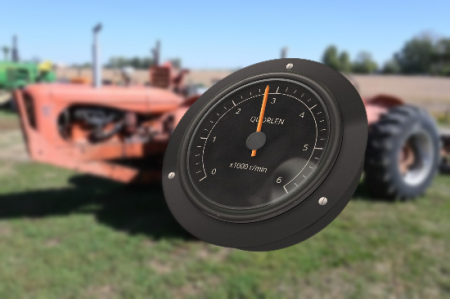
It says 2800; rpm
